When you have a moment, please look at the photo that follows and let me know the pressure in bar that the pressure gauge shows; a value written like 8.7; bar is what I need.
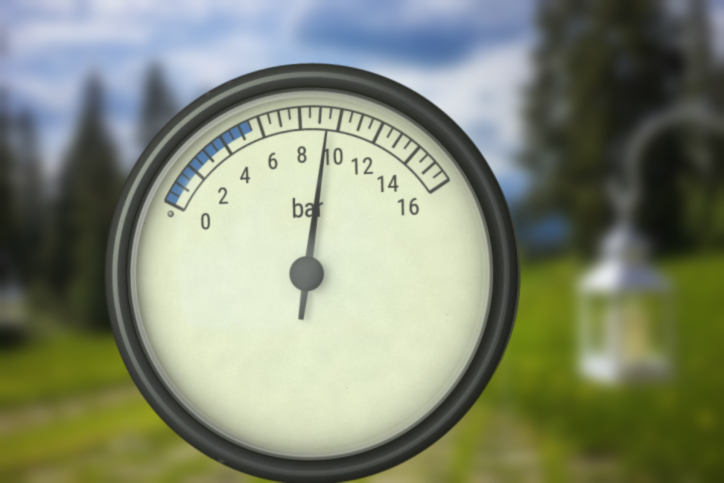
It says 9.5; bar
